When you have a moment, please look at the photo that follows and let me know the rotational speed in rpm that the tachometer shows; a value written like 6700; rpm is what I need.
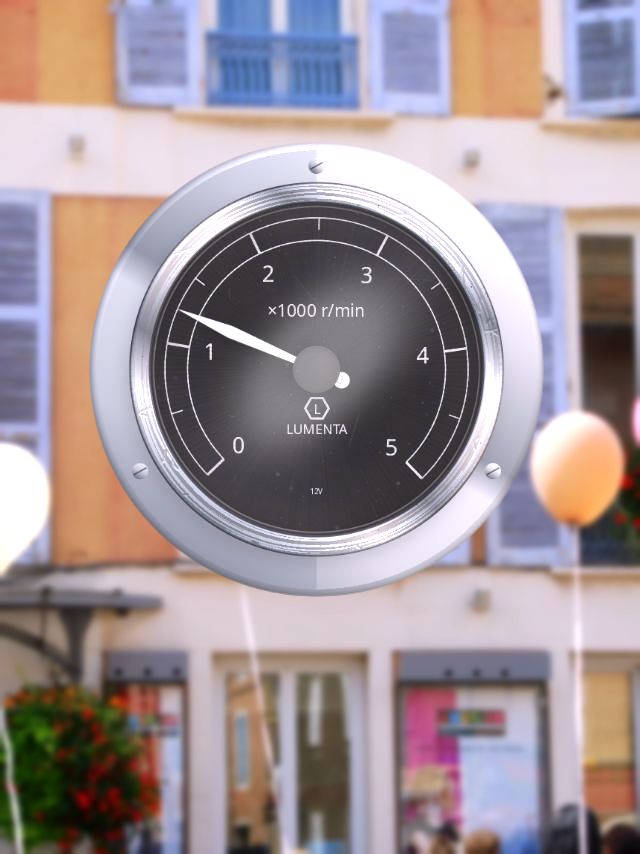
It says 1250; rpm
